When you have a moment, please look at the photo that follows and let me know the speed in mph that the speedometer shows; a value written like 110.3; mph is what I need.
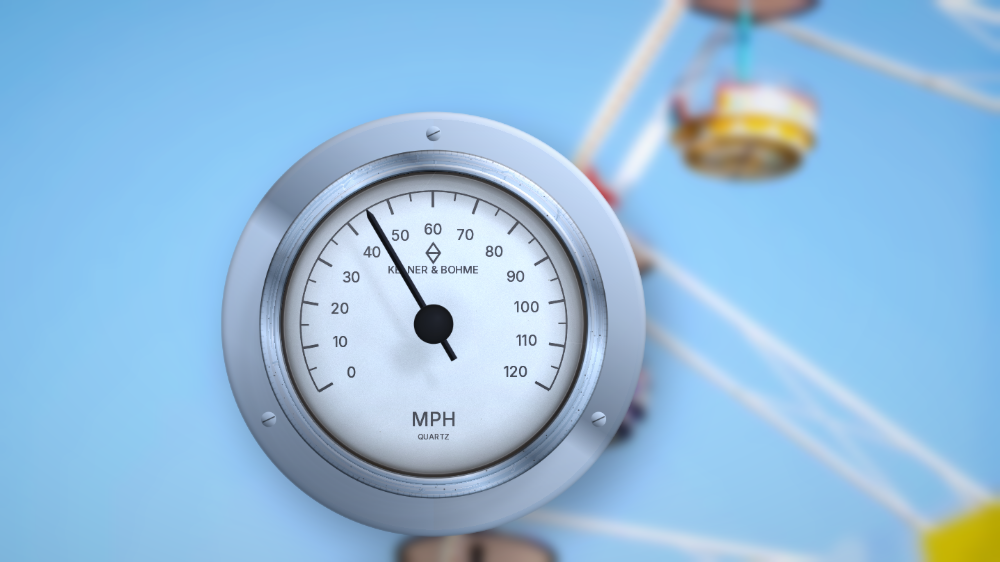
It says 45; mph
